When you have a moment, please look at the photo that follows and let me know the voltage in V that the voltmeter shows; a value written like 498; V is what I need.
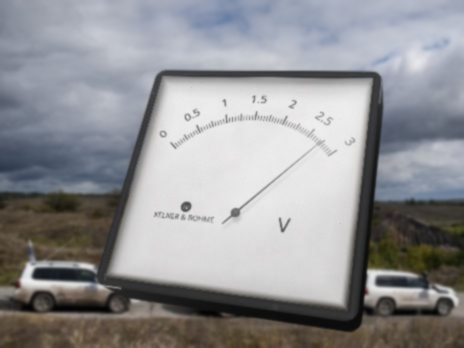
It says 2.75; V
